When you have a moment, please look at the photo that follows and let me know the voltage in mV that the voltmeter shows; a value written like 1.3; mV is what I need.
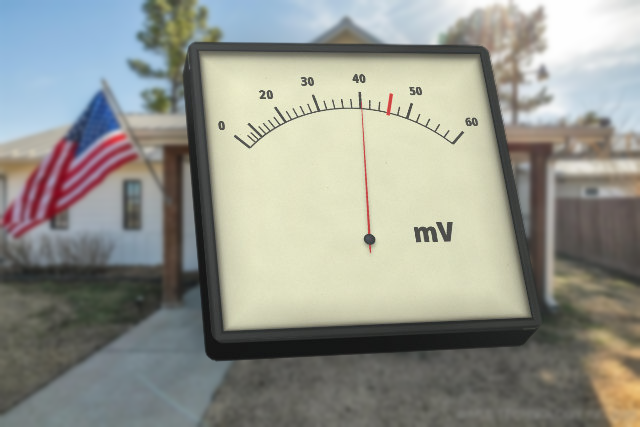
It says 40; mV
